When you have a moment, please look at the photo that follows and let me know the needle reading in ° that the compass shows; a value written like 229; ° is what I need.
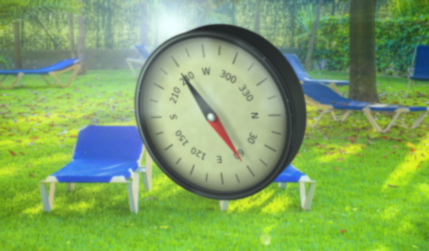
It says 60; °
